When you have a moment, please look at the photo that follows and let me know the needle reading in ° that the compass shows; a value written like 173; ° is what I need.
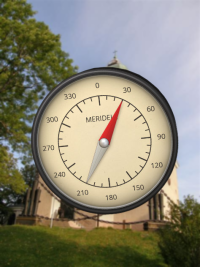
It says 30; °
